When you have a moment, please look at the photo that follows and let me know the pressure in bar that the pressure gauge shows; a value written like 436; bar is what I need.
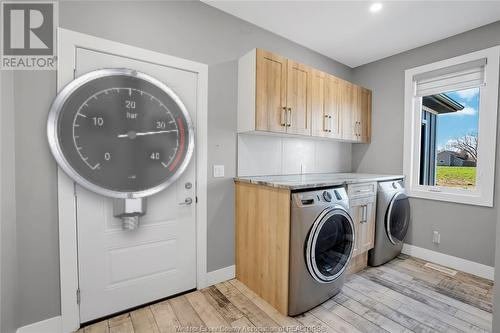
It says 32; bar
